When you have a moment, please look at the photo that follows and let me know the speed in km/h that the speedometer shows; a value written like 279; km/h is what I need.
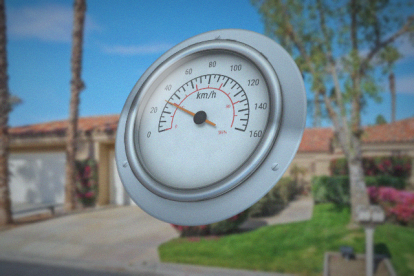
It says 30; km/h
